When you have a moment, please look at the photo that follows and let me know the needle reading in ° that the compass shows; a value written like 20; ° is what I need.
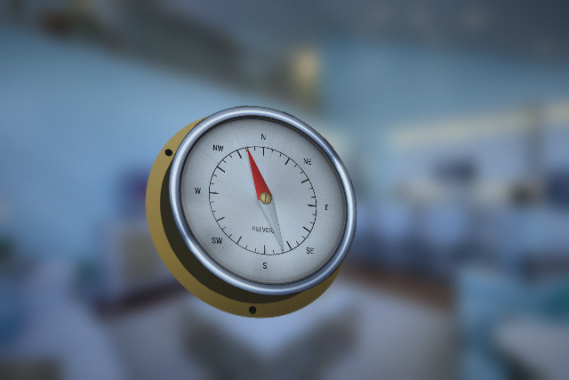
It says 340; °
